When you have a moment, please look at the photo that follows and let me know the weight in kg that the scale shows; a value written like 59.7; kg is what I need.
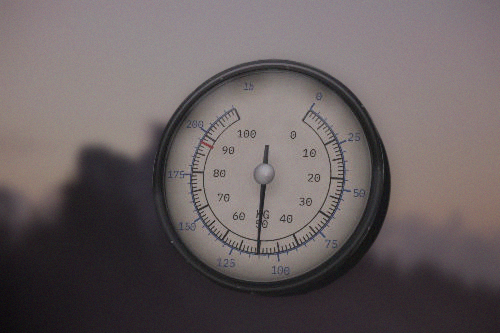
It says 50; kg
